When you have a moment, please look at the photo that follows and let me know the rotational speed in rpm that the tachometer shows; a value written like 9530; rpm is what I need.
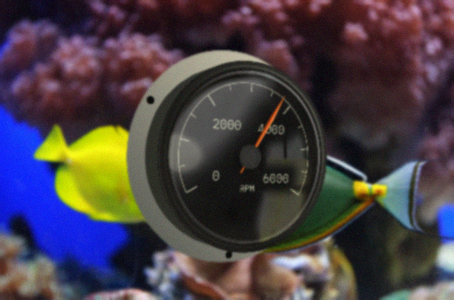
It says 3750; rpm
